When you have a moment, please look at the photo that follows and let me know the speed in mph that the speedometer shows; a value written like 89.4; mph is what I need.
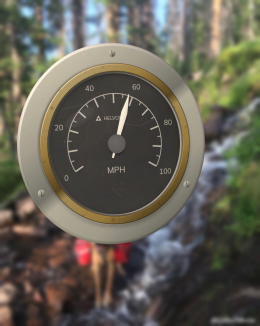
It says 57.5; mph
